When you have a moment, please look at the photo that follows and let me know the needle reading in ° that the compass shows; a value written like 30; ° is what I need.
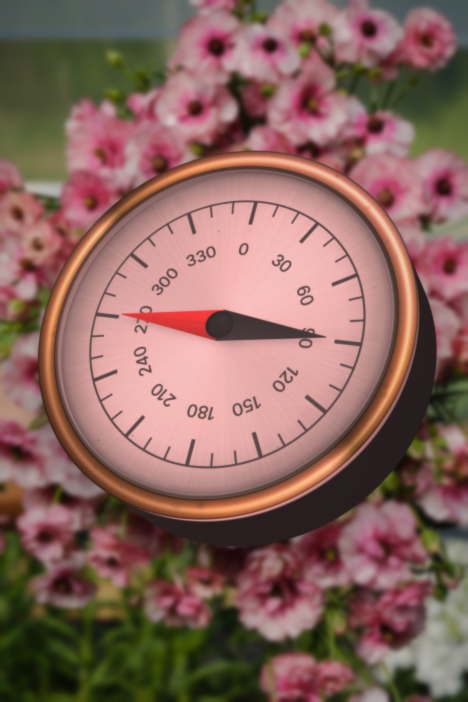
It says 270; °
